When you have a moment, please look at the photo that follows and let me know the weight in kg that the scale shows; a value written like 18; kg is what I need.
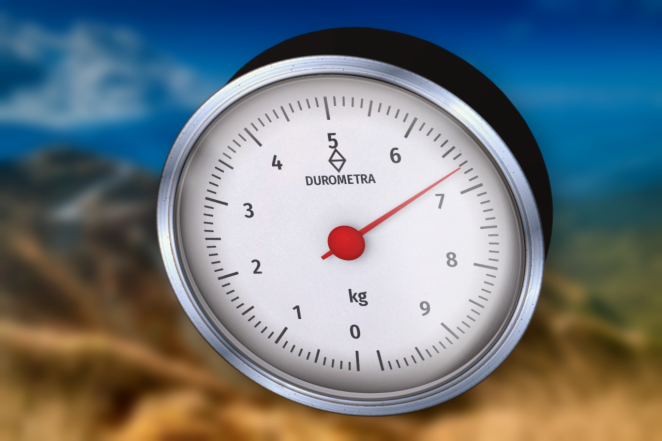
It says 6.7; kg
